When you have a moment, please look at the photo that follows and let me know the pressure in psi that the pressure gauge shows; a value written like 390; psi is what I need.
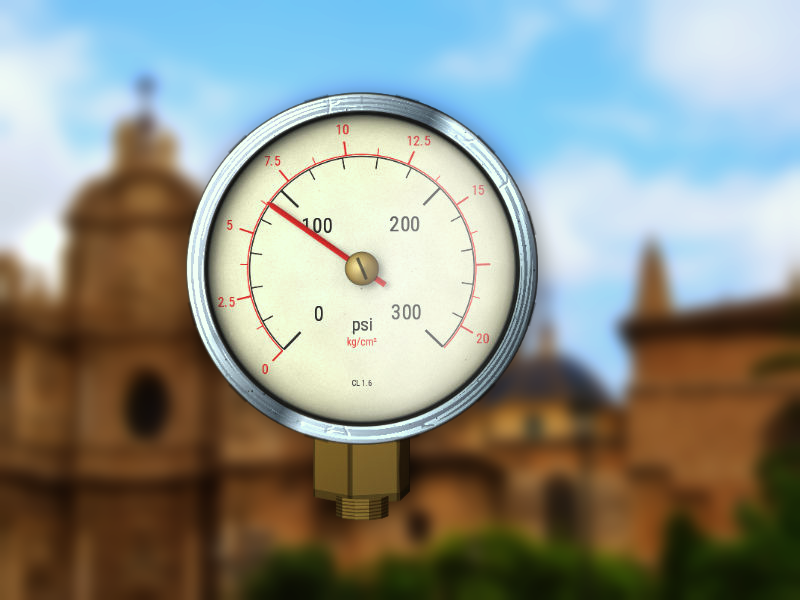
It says 90; psi
